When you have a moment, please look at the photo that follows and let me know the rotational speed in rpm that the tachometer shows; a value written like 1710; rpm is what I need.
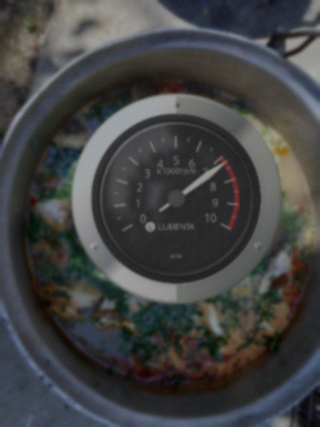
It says 7250; rpm
